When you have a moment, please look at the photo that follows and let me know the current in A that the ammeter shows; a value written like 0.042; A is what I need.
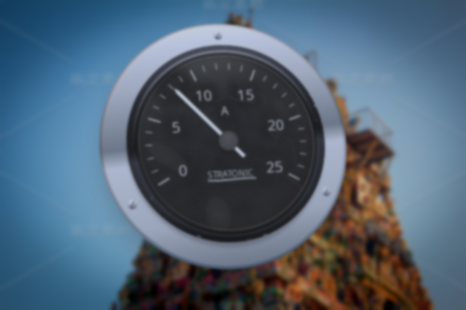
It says 8; A
